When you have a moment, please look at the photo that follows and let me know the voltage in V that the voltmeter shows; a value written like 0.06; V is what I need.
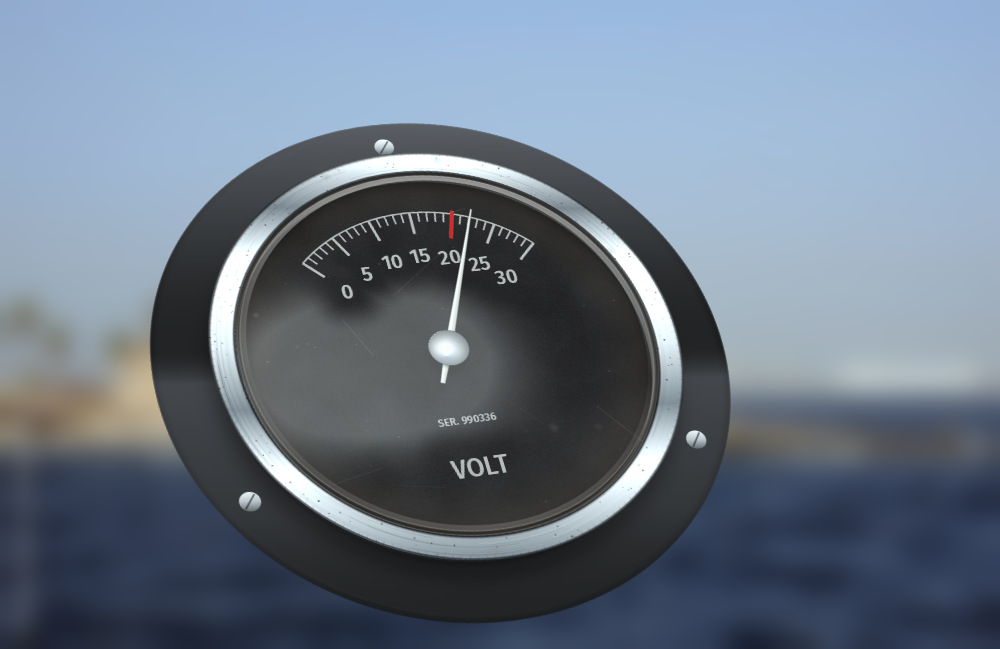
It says 22; V
